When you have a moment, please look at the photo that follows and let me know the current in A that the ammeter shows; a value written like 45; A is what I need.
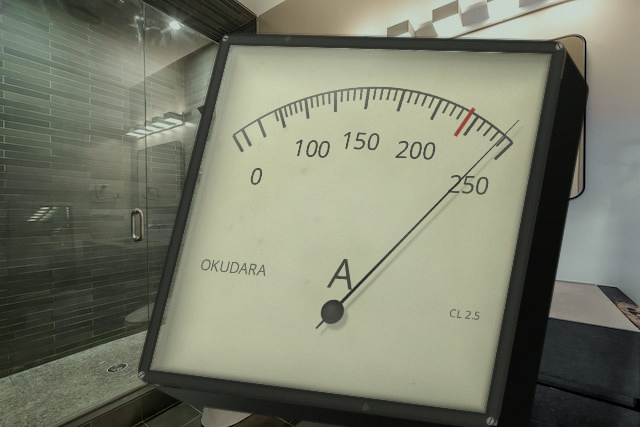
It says 245; A
